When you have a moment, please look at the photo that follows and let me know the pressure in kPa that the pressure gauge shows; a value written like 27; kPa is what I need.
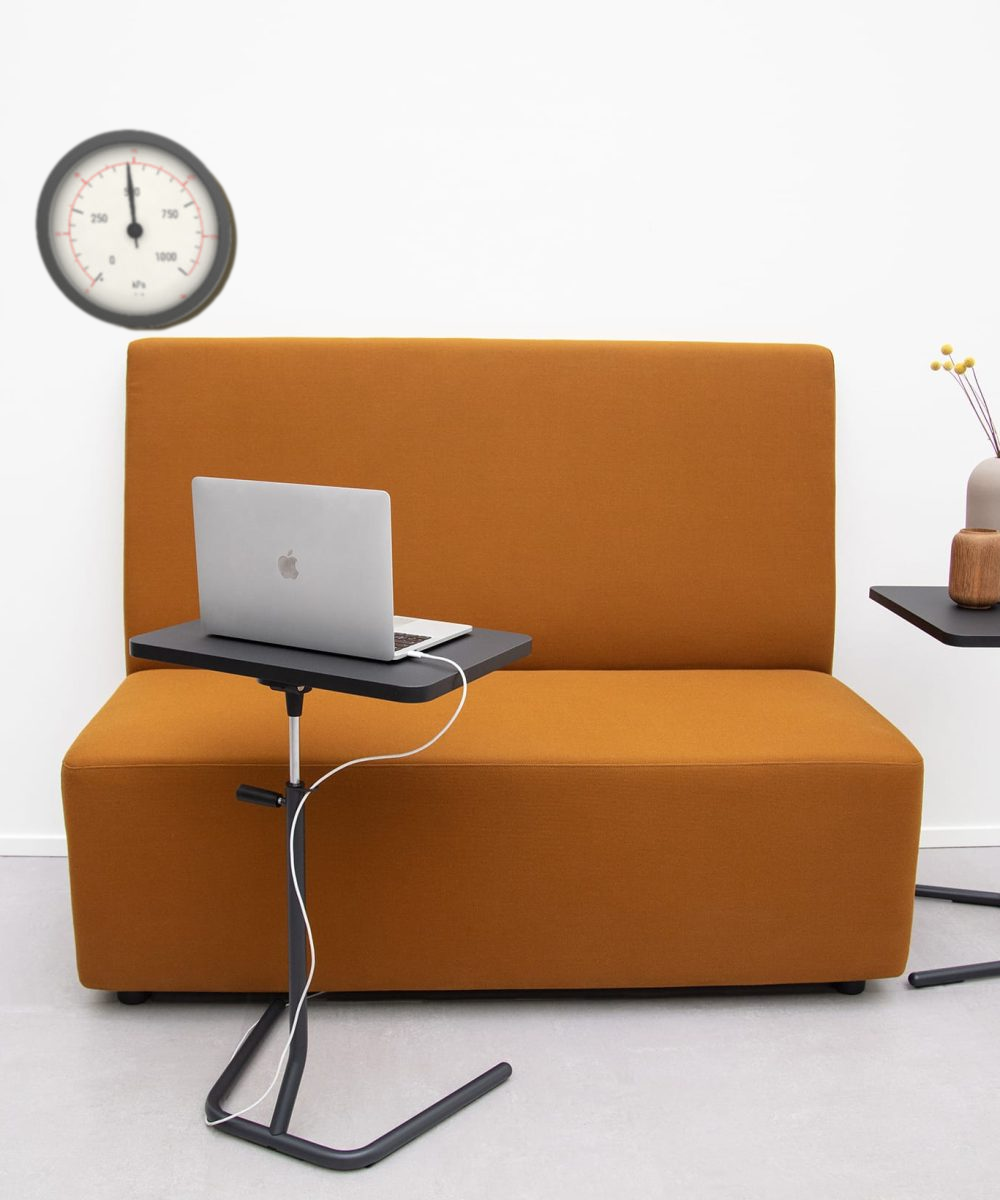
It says 500; kPa
